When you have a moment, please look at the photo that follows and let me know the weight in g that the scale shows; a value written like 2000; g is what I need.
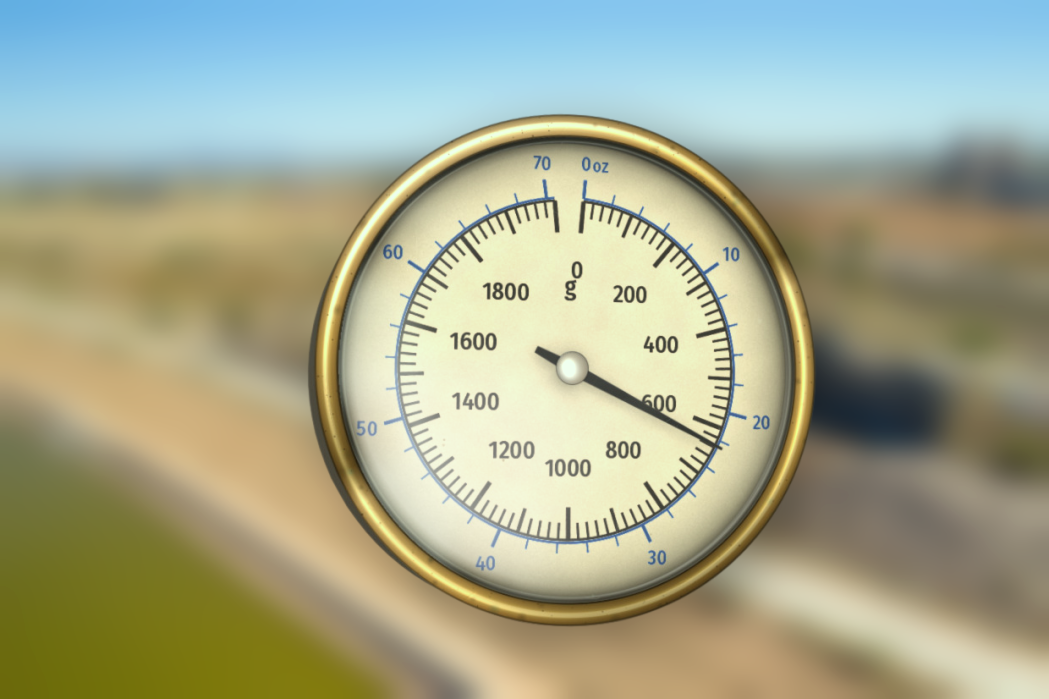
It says 640; g
